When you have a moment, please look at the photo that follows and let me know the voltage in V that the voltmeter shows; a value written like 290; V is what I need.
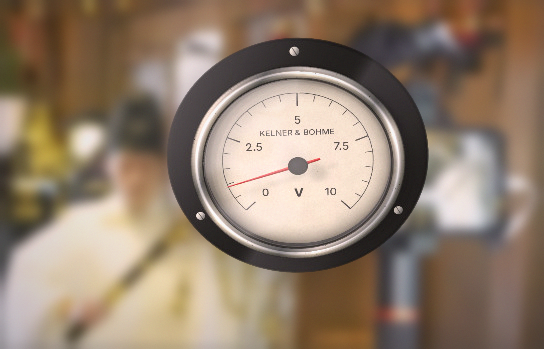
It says 1; V
